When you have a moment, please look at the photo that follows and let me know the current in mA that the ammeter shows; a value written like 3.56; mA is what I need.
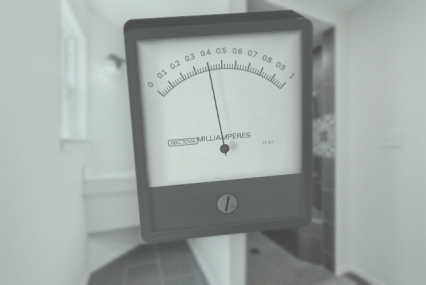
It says 0.4; mA
